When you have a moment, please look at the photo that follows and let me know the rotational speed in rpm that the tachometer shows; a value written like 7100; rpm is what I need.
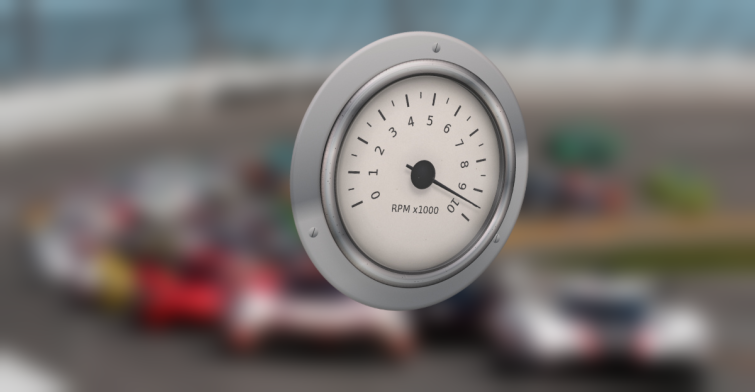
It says 9500; rpm
